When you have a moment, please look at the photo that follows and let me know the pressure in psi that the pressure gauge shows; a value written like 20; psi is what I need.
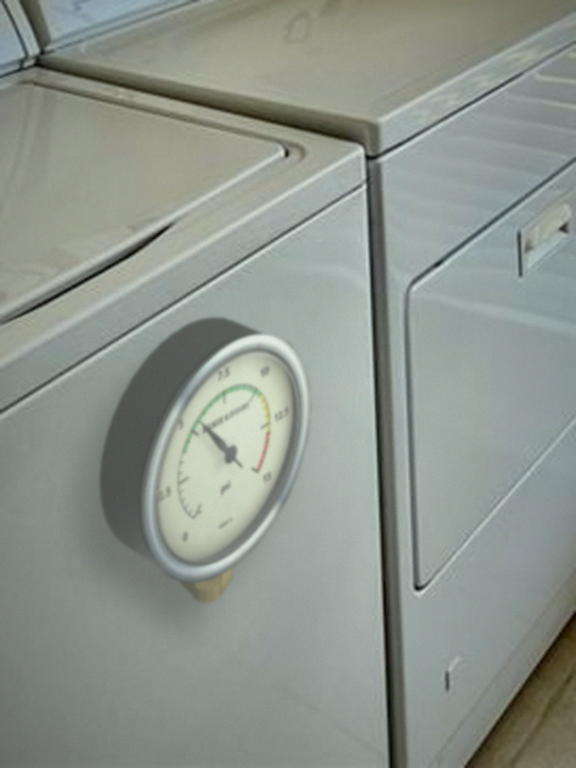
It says 5.5; psi
